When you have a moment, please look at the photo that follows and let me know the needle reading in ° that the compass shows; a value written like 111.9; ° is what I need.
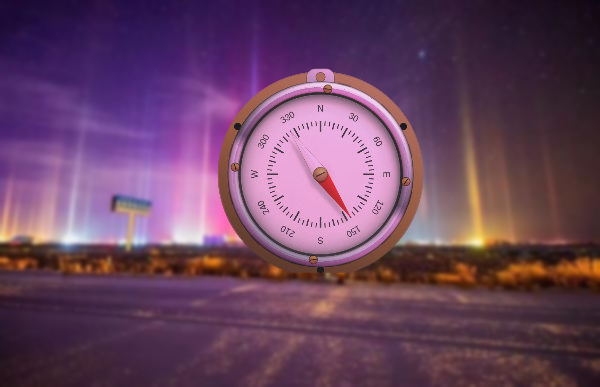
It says 145; °
